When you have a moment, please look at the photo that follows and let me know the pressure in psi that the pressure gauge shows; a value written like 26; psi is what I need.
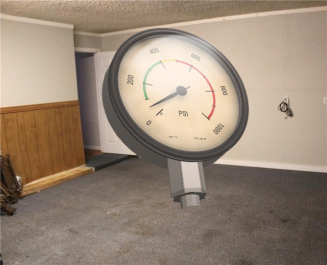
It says 50; psi
